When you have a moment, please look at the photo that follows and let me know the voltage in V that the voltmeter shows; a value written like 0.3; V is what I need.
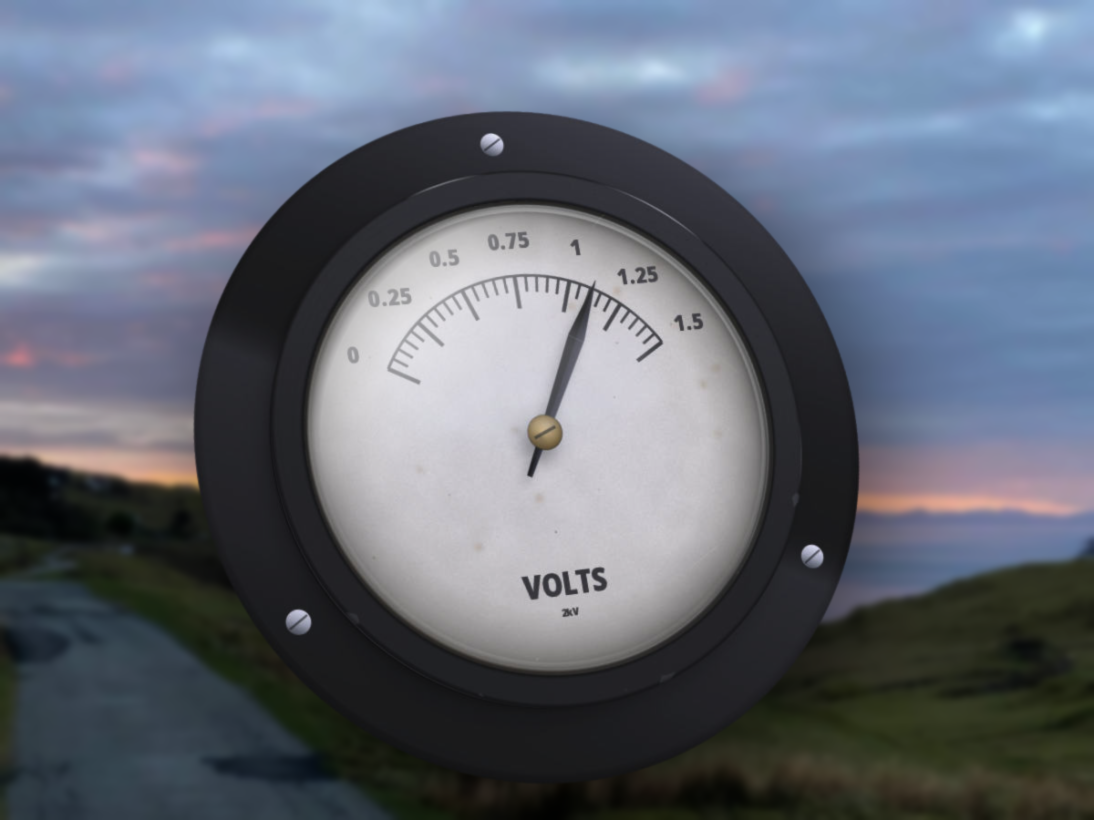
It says 1.1; V
